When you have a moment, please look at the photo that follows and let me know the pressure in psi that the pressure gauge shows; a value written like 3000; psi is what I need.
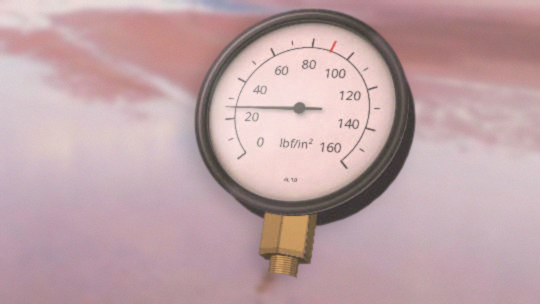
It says 25; psi
